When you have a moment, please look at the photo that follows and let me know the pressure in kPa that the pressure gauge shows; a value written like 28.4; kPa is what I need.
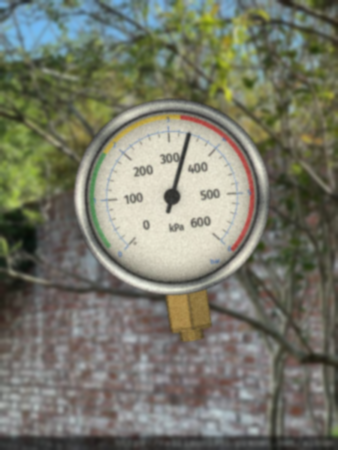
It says 340; kPa
